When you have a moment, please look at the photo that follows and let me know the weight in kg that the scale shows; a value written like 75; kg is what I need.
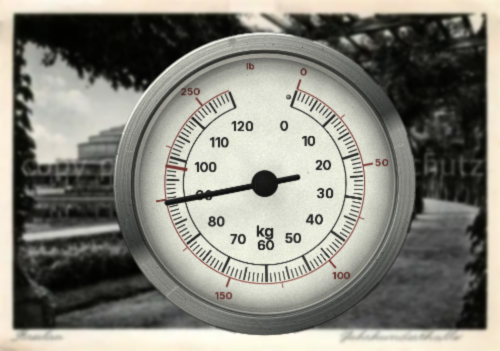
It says 90; kg
